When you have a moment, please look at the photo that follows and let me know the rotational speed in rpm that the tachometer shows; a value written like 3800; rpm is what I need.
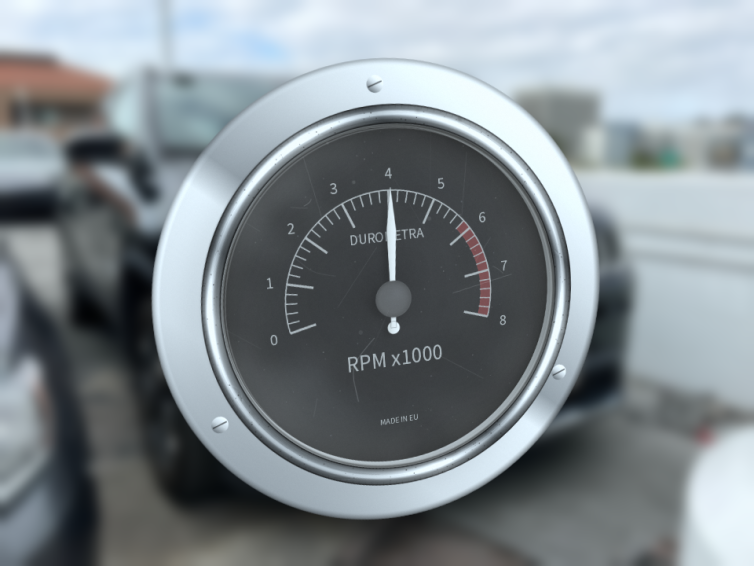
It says 4000; rpm
